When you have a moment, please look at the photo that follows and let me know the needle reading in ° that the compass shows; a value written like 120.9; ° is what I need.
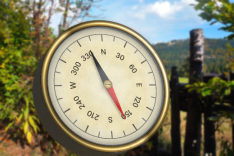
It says 157.5; °
